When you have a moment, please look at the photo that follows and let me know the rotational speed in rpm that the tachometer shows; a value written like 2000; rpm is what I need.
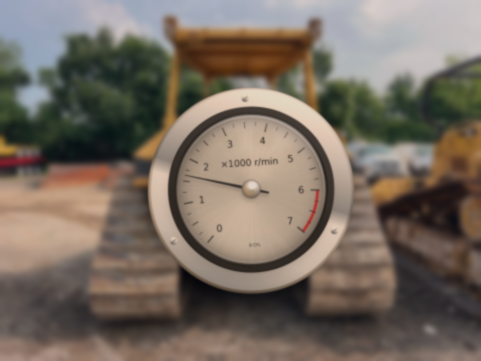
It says 1625; rpm
